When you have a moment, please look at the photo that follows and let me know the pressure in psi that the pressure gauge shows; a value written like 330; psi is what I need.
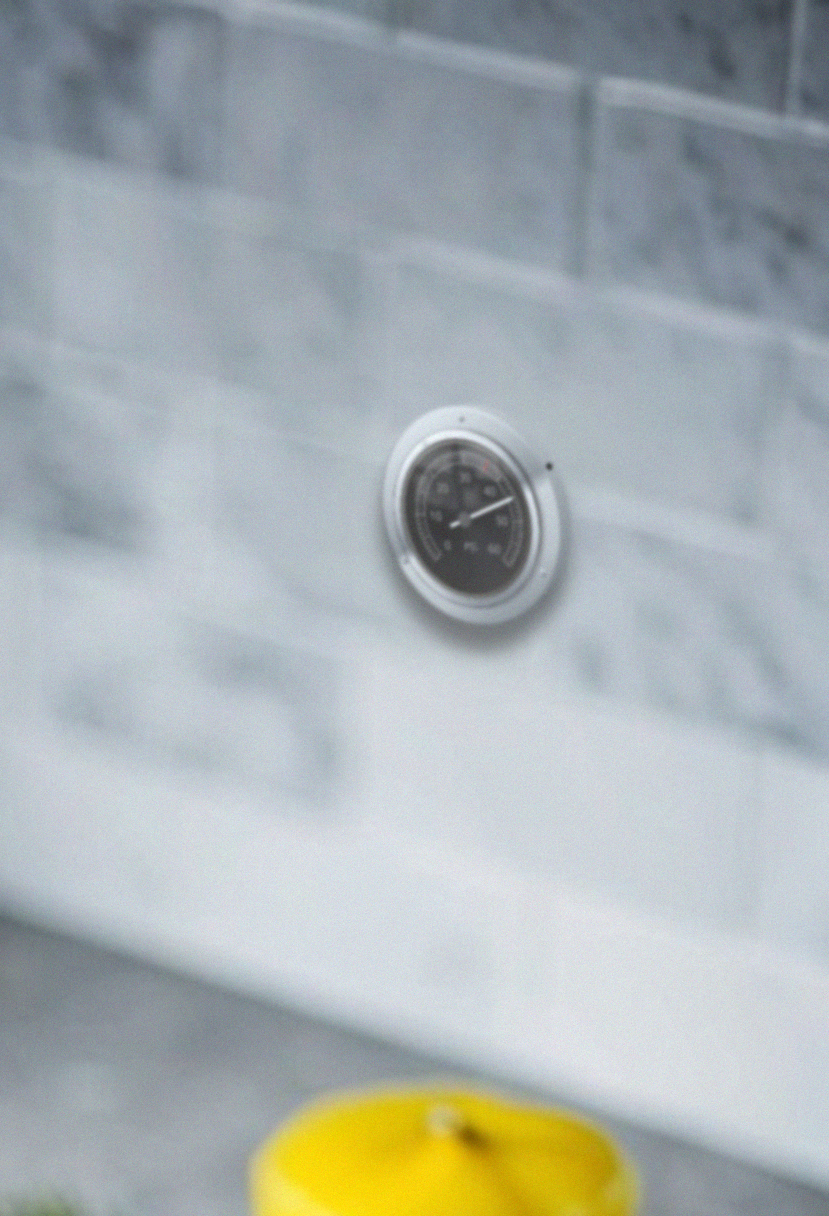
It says 45; psi
